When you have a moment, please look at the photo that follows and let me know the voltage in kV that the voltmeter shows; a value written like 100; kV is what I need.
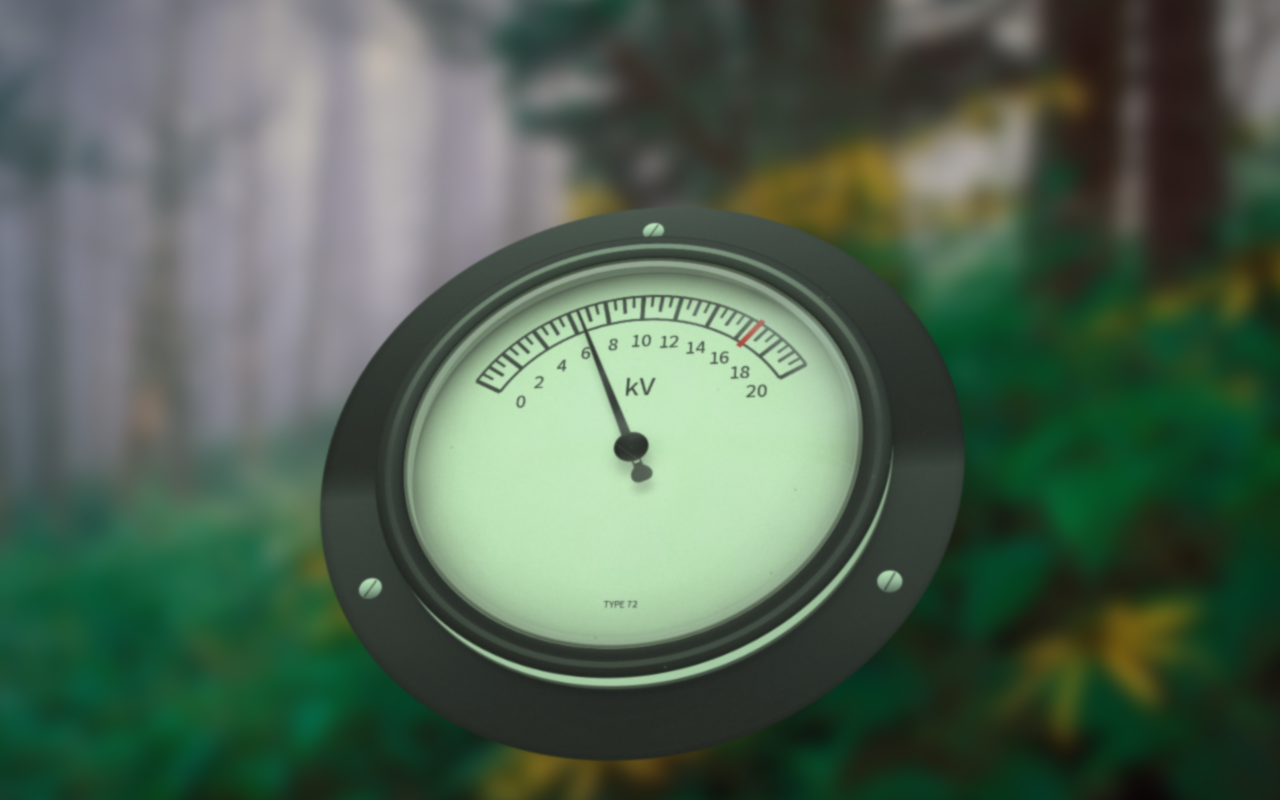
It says 6.5; kV
